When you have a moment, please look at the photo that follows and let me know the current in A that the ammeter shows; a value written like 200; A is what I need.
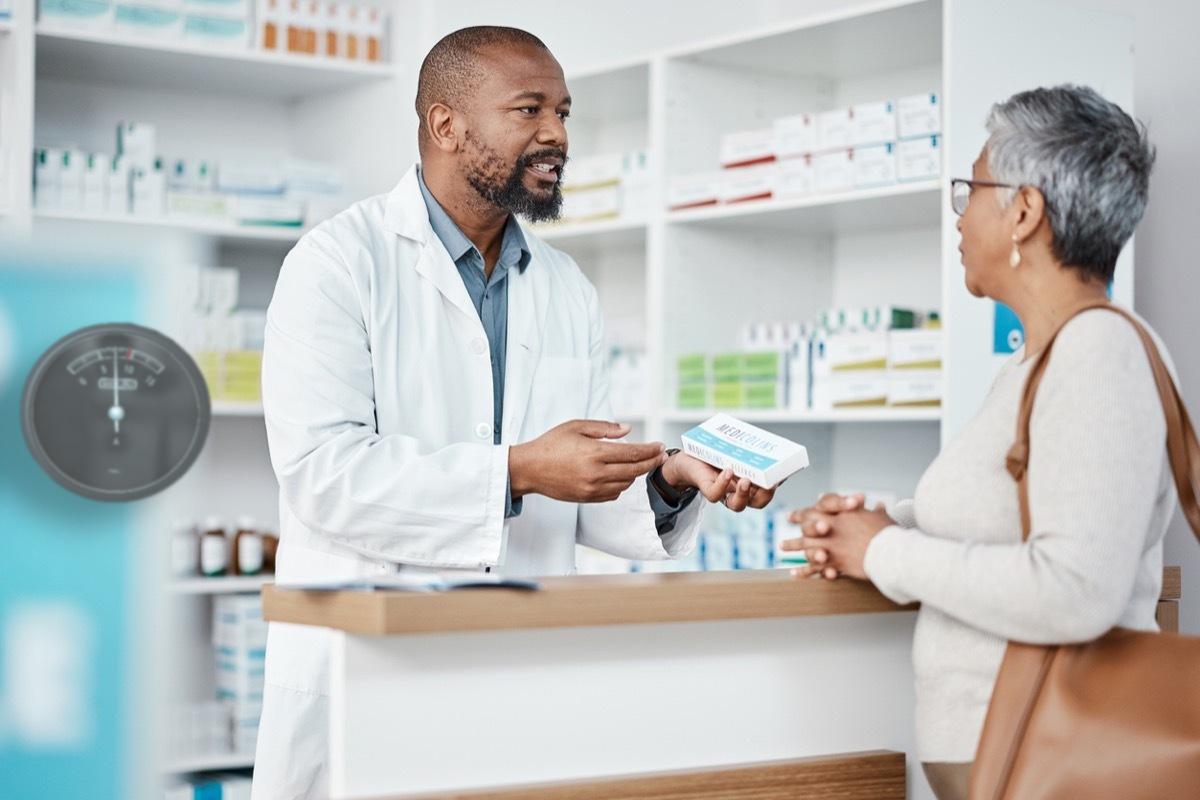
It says 7.5; A
